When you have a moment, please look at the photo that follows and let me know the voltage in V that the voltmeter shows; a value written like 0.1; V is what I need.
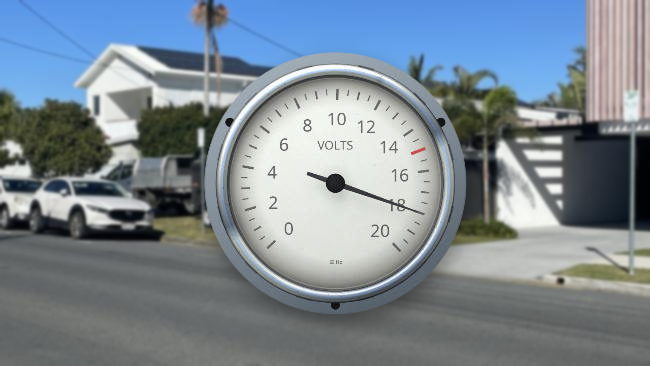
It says 18; V
